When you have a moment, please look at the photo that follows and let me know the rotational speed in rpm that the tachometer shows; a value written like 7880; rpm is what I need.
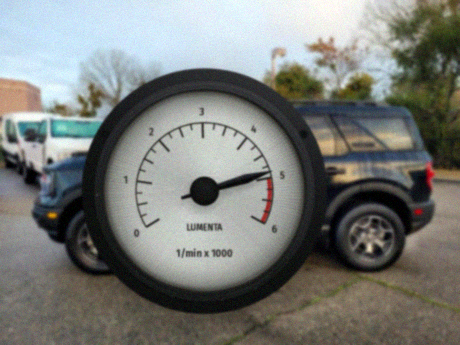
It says 4875; rpm
